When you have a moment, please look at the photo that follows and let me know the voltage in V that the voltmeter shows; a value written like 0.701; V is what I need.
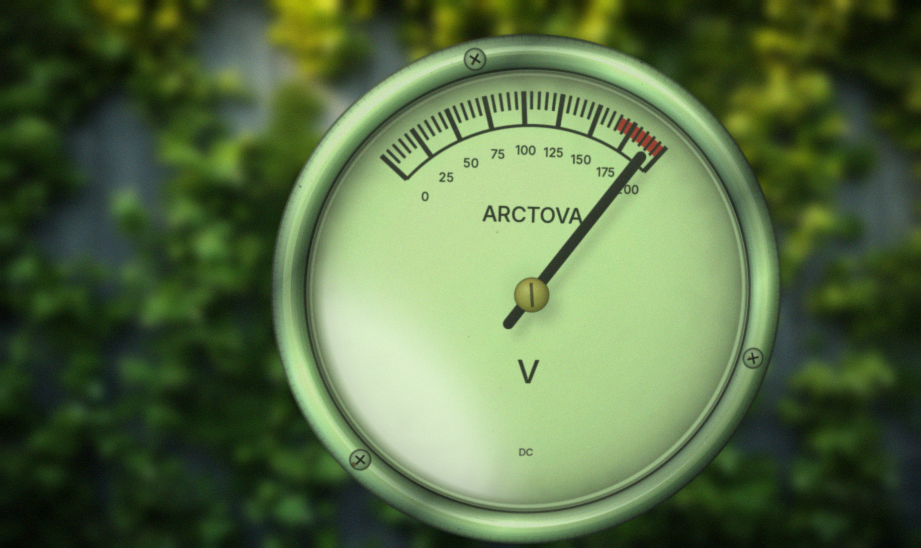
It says 190; V
